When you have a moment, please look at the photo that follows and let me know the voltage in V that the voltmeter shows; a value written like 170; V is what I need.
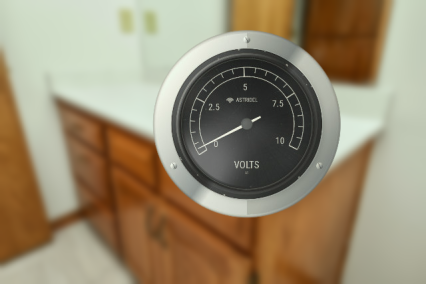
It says 0.25; V
